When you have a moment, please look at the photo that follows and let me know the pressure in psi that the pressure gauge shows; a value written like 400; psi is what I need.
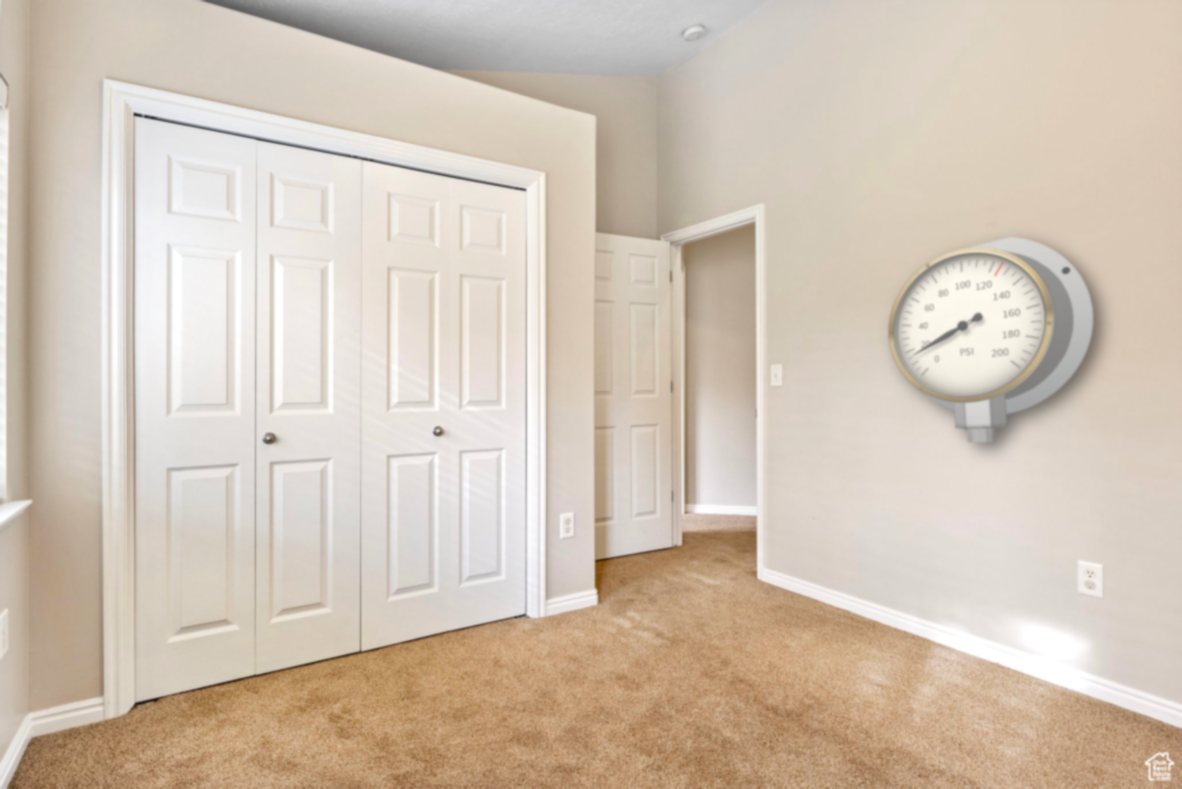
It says 15; psi
